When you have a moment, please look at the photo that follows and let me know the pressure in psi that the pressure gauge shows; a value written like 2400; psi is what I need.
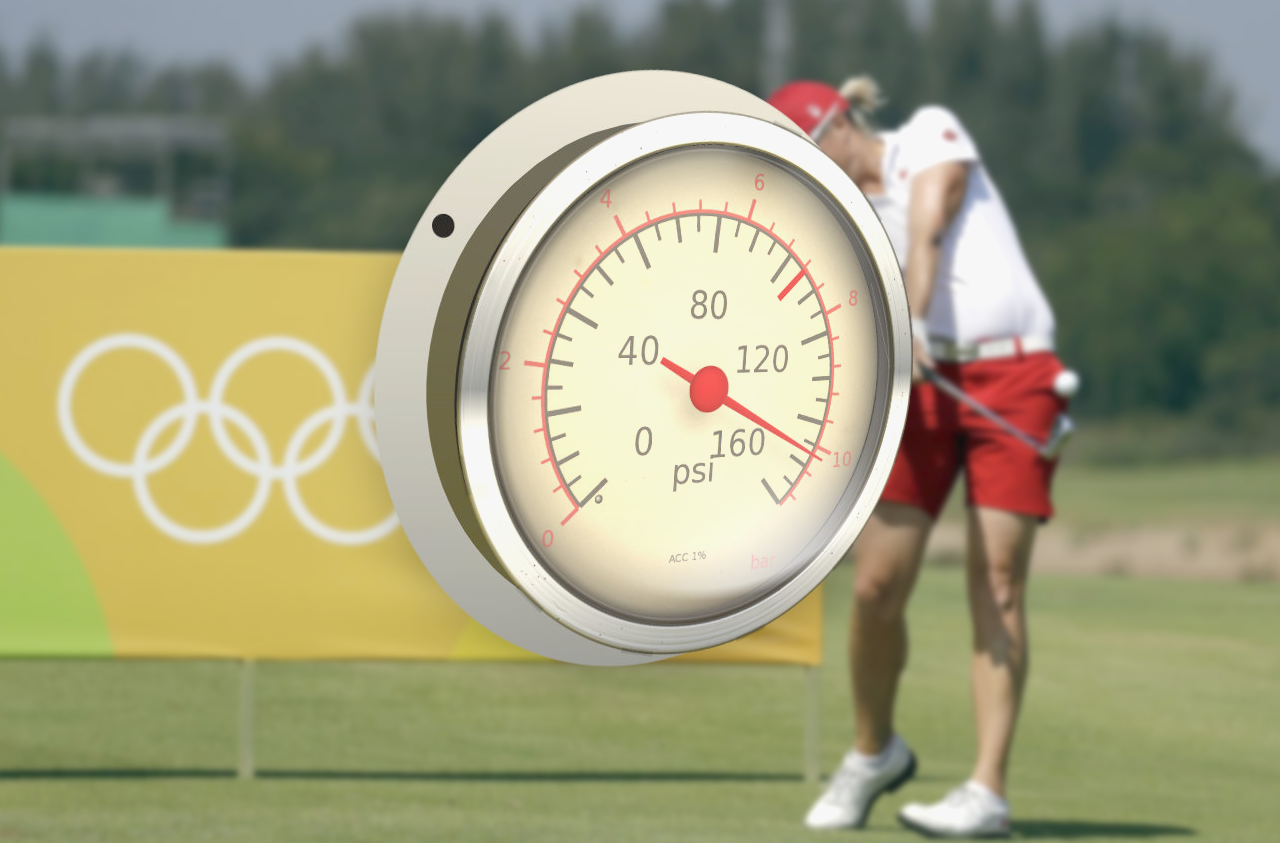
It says 147.5; psi
